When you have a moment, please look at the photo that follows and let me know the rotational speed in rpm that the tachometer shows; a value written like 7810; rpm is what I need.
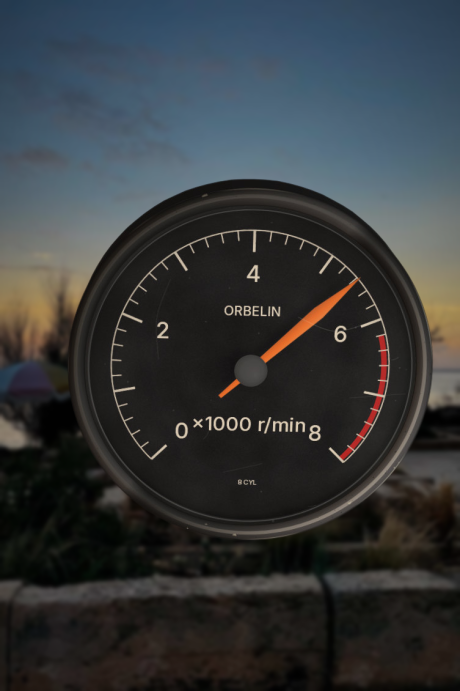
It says 5400; rpm
